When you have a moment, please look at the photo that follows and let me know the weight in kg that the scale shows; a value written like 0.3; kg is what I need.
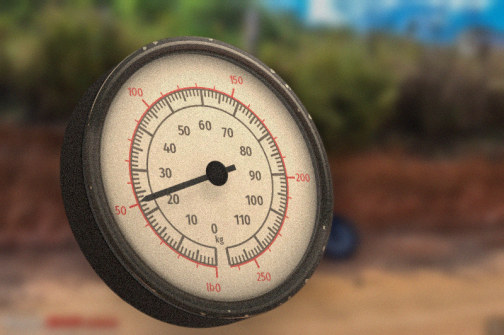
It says 23; kg
